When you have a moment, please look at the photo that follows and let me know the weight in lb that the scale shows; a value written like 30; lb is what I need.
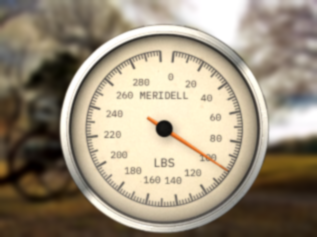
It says 100; lb
